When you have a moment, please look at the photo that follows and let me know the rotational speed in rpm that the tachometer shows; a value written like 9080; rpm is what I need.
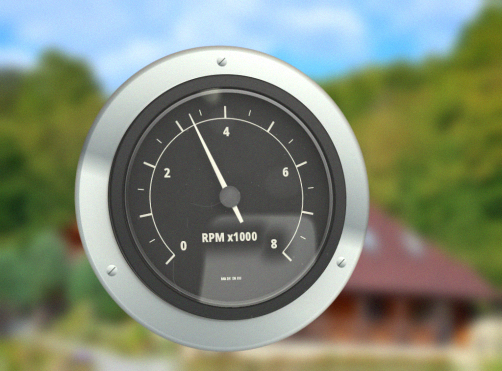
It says 3250; rpm
